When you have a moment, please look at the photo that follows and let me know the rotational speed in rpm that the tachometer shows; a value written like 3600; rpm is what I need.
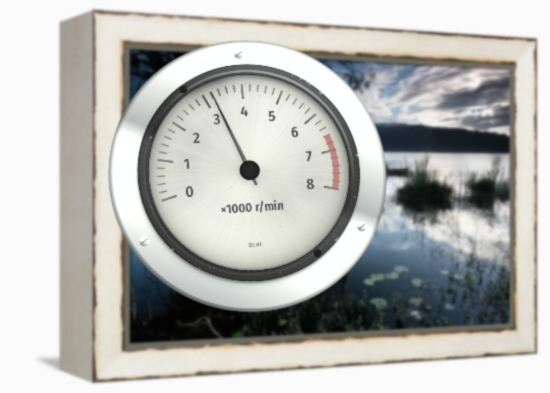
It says 3200; rpm
